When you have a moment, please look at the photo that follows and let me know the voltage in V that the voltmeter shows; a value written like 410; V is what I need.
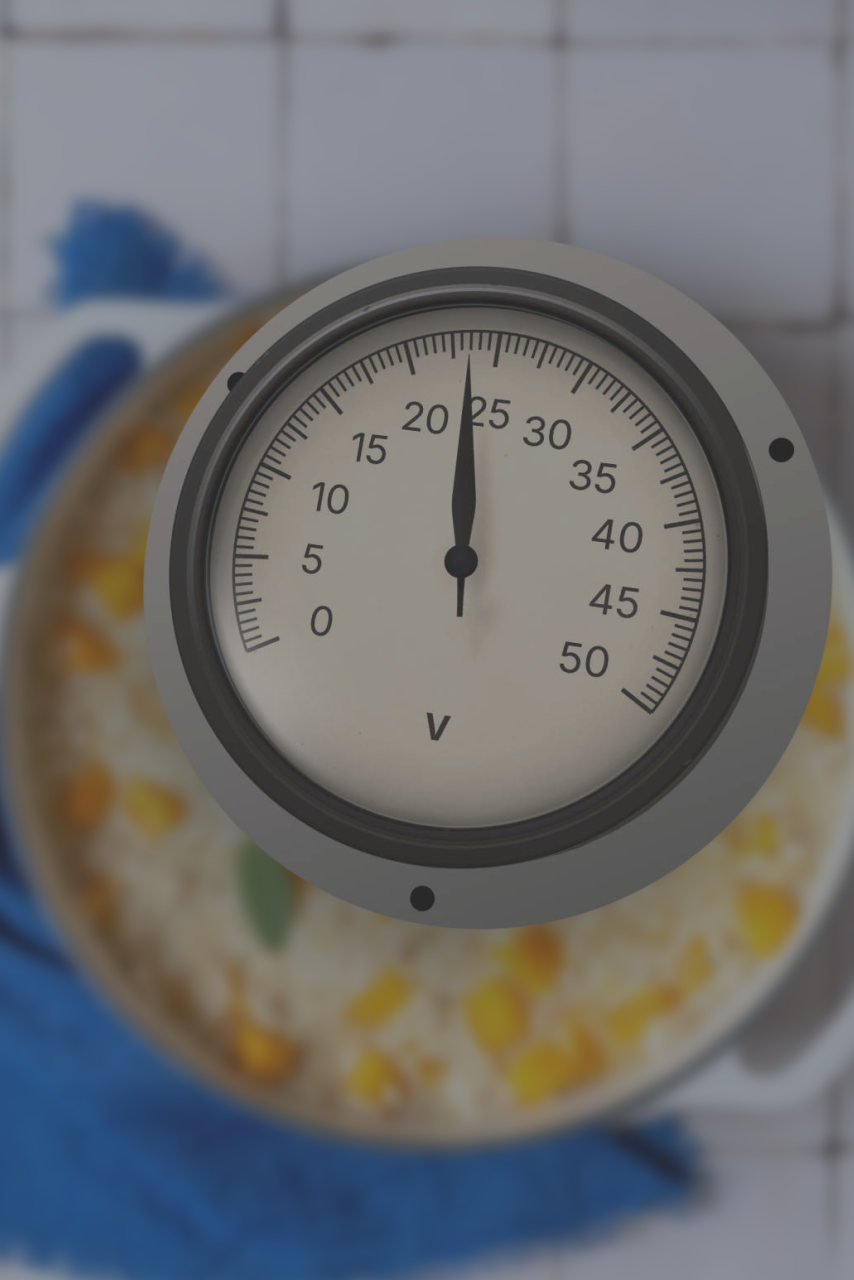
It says 23.5; V
